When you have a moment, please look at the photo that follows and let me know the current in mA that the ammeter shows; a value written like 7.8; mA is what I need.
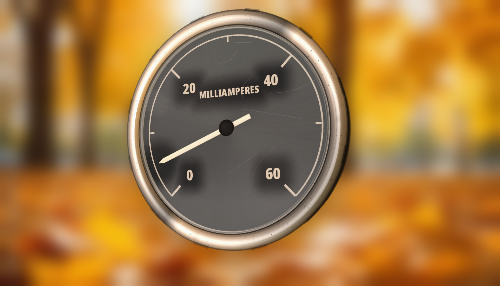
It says 5; mA
